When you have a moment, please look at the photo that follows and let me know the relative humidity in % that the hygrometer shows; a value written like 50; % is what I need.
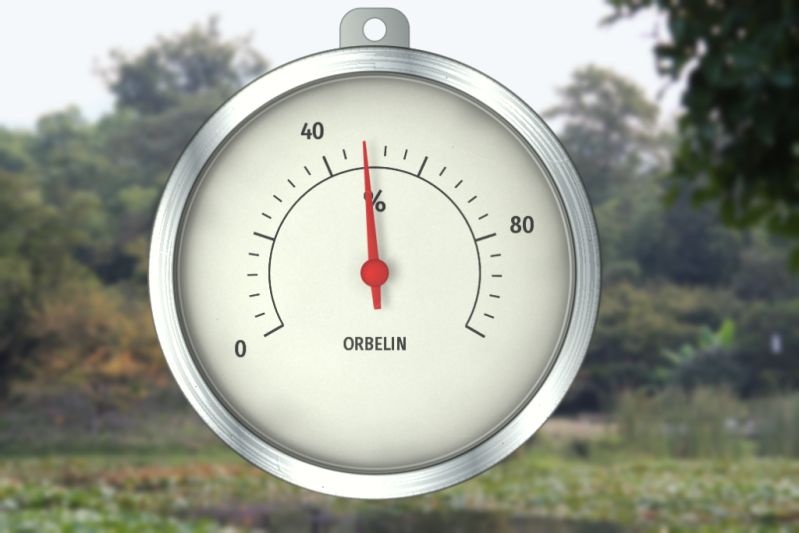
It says 48; %
